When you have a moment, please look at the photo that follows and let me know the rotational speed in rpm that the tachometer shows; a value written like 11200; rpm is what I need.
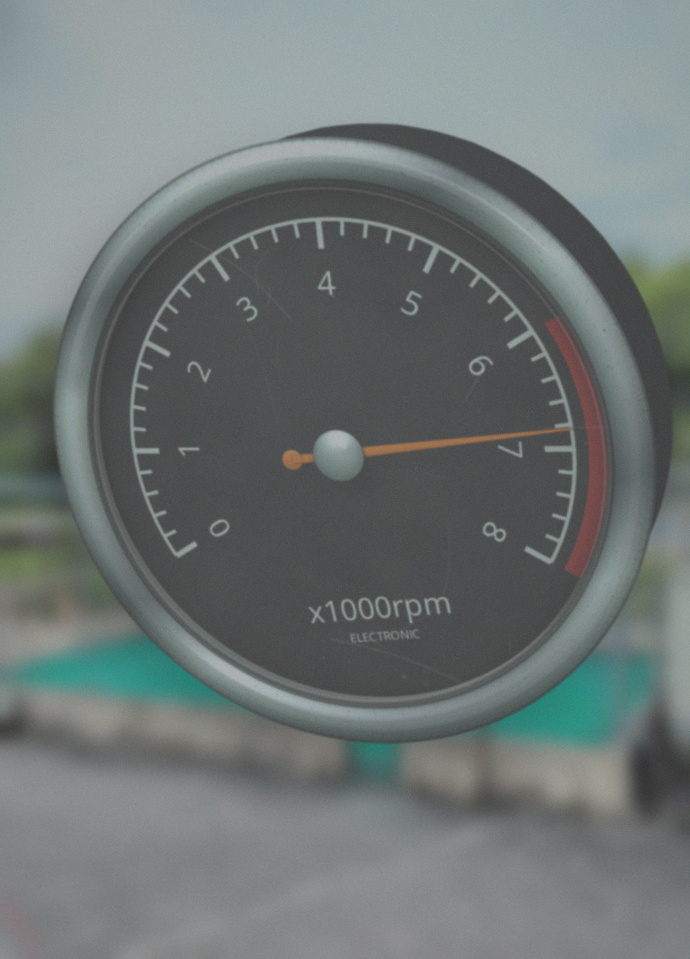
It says 6800; rpm
